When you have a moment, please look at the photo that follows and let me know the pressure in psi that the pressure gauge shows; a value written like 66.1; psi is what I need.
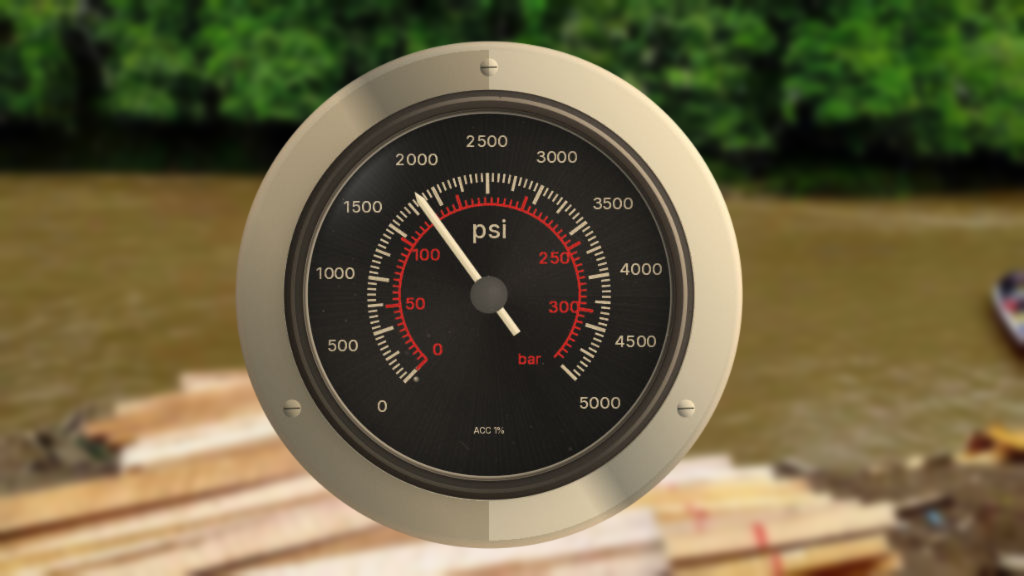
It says 1850; psi
